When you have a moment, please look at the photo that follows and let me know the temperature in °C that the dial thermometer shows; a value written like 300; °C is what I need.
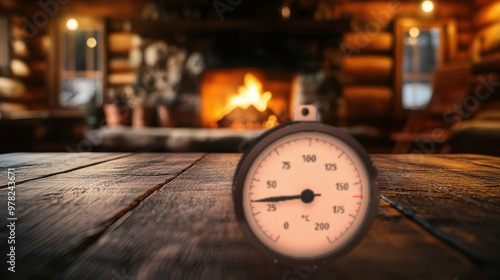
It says 35; °C
